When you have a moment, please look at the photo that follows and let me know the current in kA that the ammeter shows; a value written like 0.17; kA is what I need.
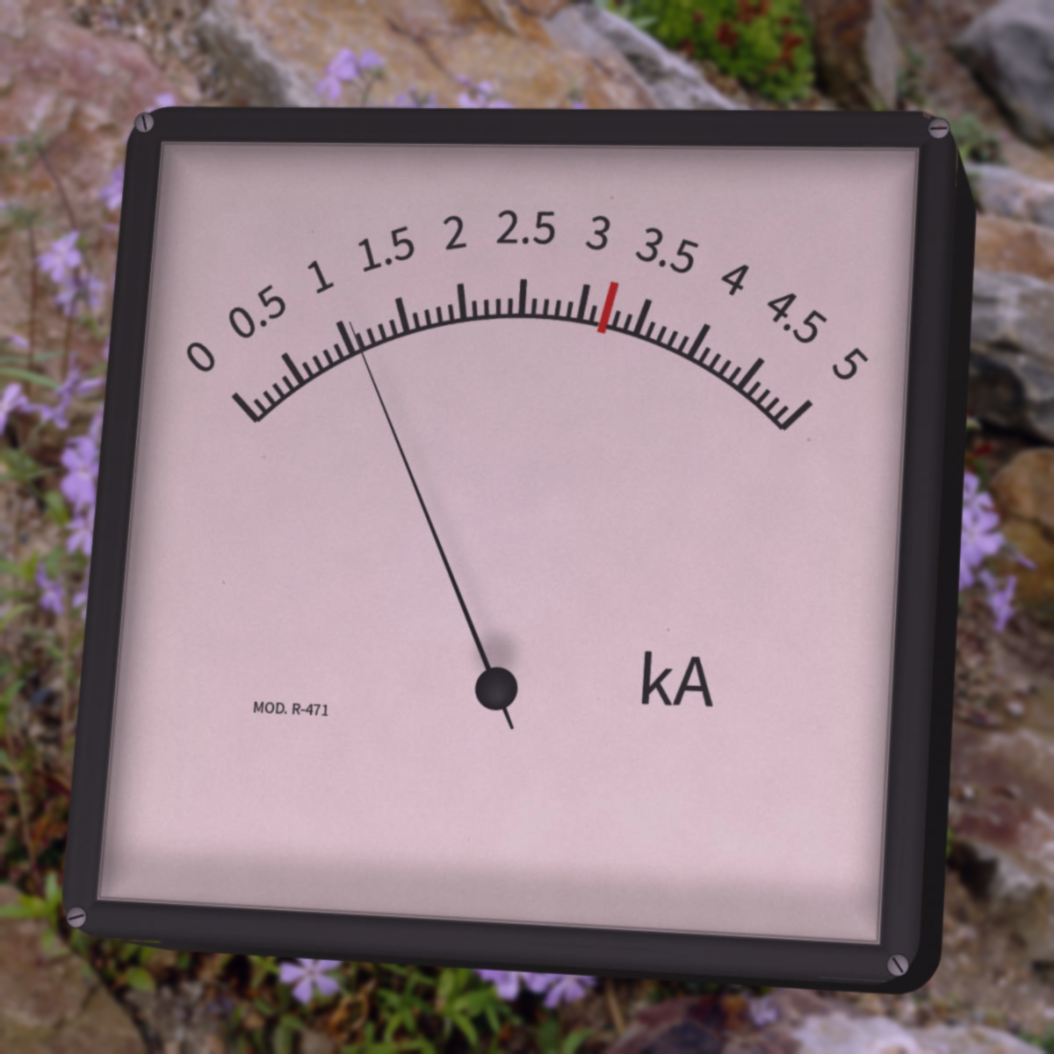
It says 1.1; kA
